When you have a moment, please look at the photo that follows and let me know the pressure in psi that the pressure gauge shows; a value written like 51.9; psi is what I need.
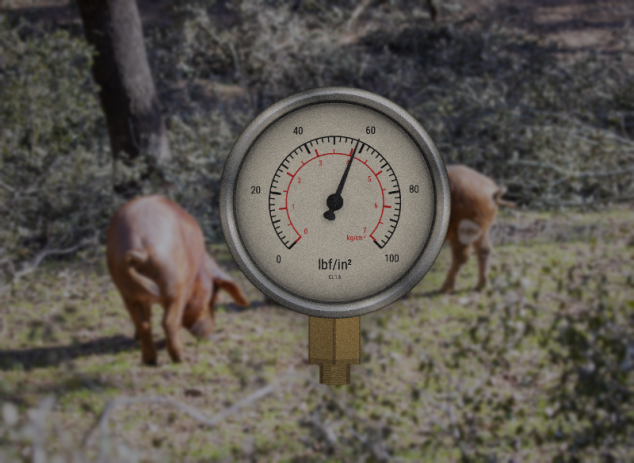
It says 58; psi
